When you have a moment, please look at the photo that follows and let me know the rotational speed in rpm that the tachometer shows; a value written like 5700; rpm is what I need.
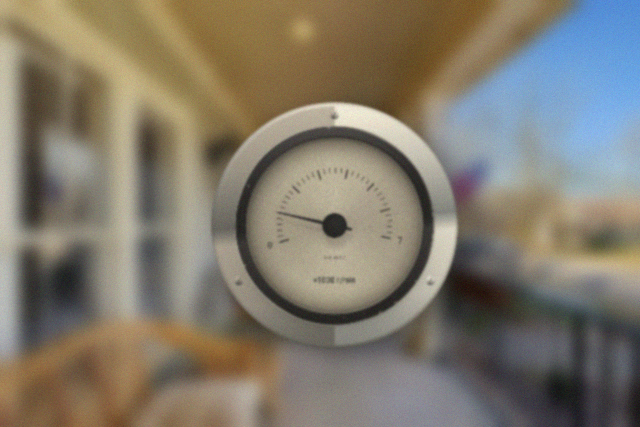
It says 1000; rpm
